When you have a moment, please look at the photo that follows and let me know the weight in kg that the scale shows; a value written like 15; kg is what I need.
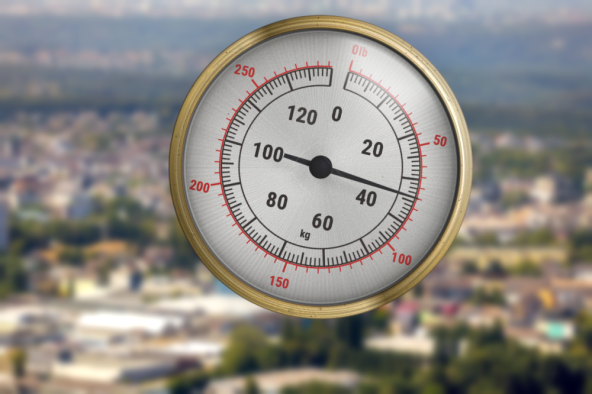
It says 34; kg
